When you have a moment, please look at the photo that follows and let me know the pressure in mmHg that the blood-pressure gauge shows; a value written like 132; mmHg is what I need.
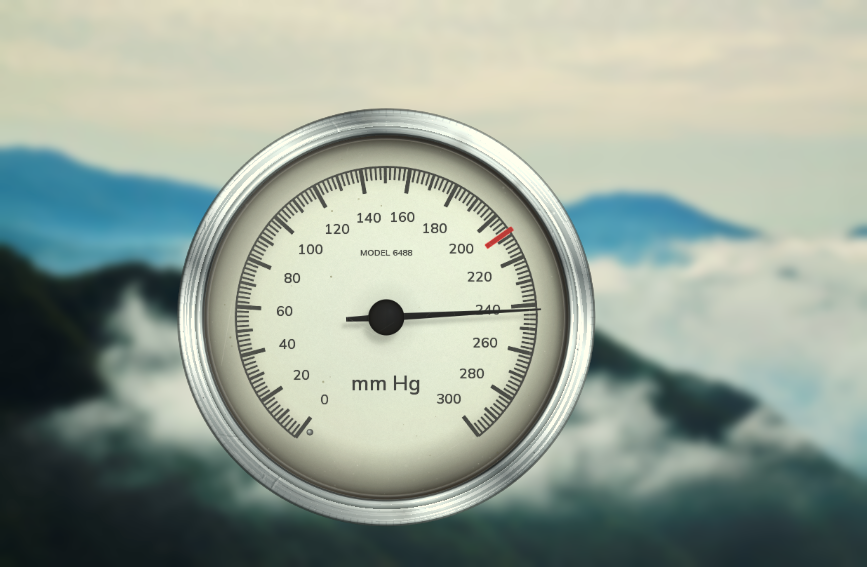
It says 242; mmHg
